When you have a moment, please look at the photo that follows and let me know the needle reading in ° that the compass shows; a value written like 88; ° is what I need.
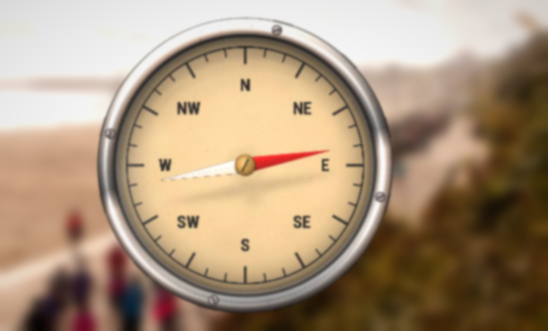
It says 80; °
